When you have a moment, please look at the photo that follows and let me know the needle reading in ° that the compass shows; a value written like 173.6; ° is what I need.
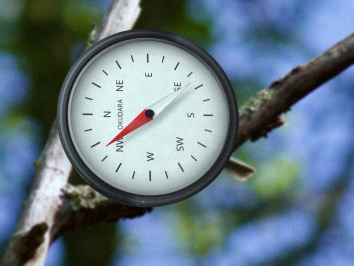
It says 322.5; °
